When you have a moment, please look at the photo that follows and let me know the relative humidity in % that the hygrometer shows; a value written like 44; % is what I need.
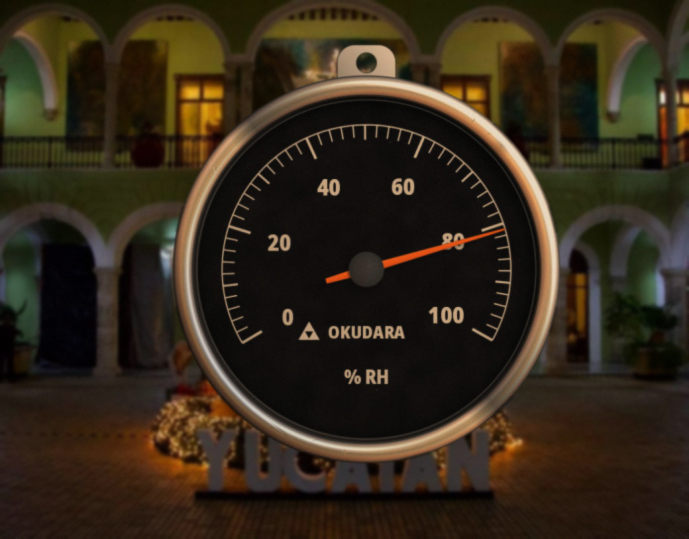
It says 81; %
